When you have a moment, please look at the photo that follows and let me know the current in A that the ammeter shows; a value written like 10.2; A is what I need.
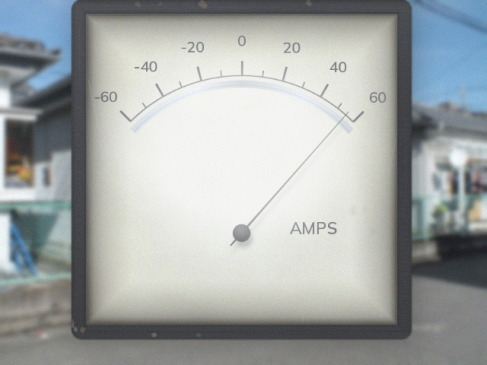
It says 55; A
